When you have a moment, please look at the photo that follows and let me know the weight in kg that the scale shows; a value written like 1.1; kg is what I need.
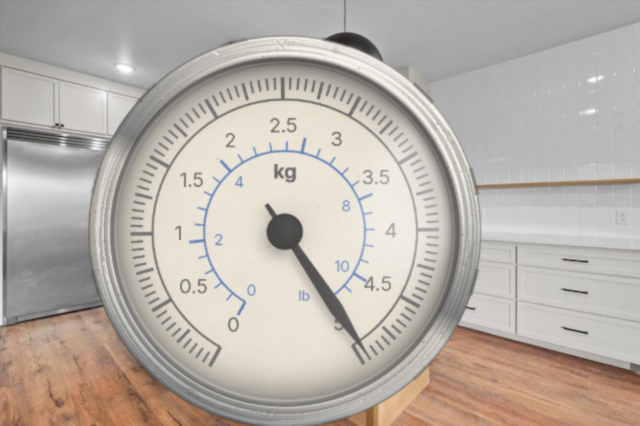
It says 4.95; kg
